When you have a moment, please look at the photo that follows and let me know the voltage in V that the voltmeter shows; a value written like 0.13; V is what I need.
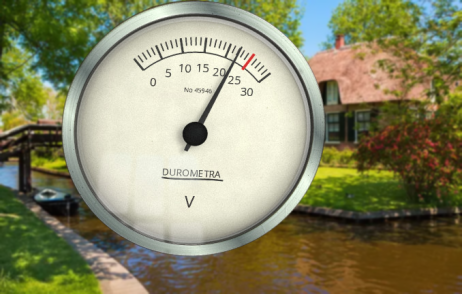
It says 22; V
